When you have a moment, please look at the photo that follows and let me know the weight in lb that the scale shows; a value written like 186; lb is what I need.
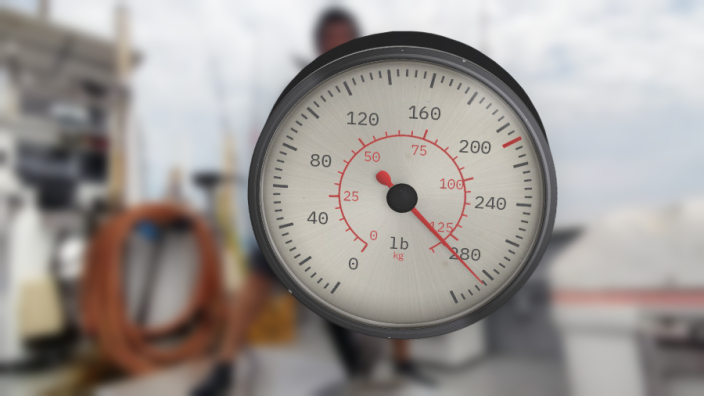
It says 284; lb
